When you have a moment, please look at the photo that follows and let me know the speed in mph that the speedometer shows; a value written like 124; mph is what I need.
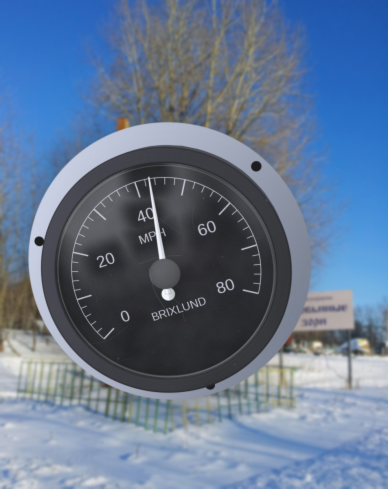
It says 43; mph
